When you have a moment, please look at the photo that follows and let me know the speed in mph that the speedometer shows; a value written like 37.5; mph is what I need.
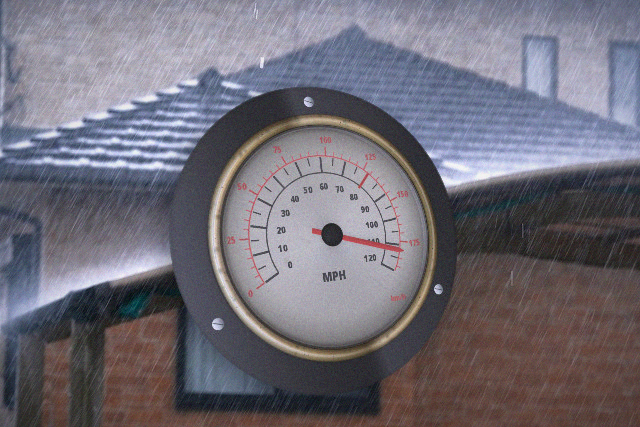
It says 112.5; mph
